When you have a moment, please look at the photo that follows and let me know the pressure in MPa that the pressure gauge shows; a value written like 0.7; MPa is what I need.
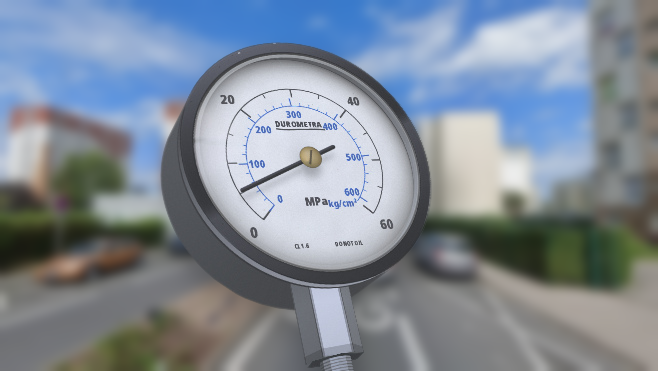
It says 5; MPa
